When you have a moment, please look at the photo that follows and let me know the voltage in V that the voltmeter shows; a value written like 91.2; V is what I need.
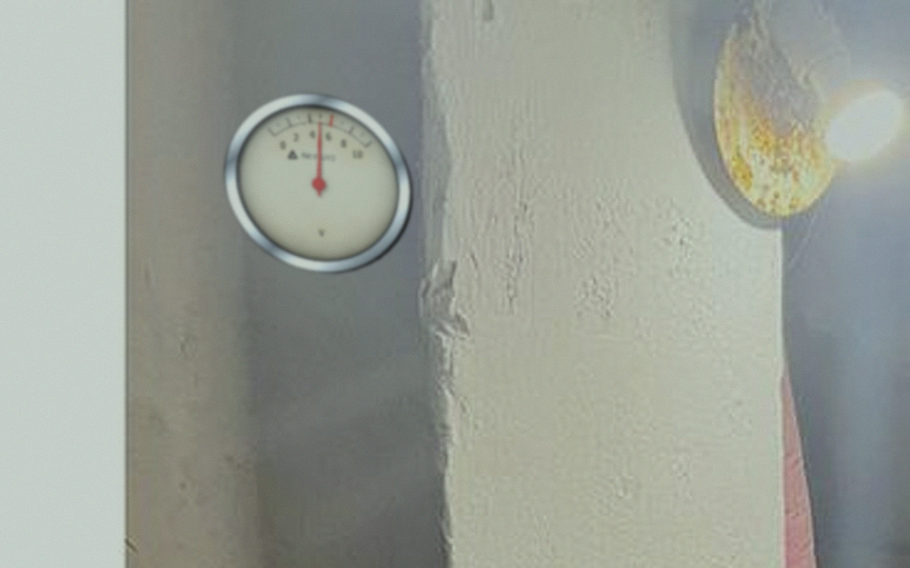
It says 5; V
